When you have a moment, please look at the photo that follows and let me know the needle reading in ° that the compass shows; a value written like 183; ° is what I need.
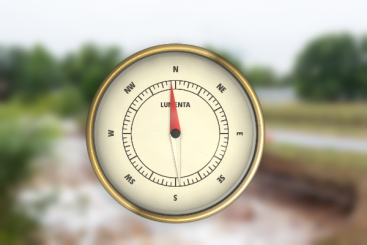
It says 355; °
